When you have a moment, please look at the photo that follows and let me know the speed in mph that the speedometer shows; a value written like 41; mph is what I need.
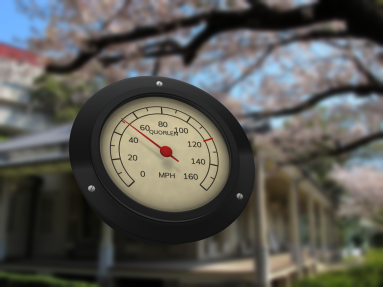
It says 50; mph
